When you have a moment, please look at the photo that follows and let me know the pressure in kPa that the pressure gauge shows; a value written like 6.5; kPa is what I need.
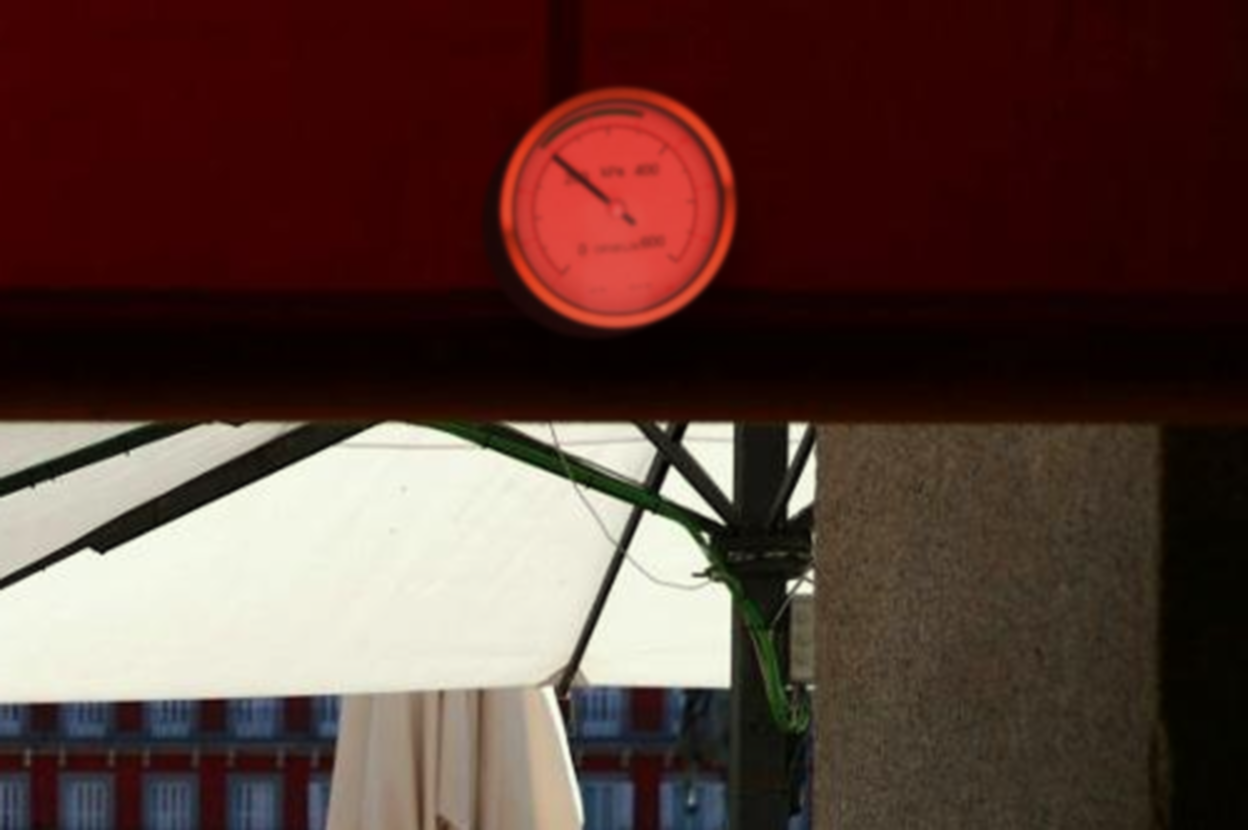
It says 200; kPa
